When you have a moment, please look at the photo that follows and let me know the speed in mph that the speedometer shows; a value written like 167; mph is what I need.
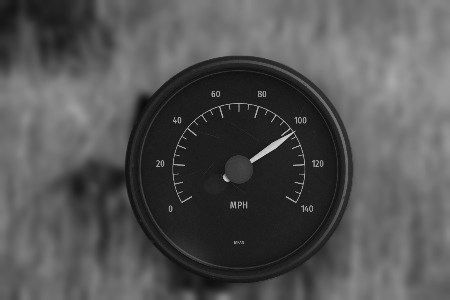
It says 102.5; mph
